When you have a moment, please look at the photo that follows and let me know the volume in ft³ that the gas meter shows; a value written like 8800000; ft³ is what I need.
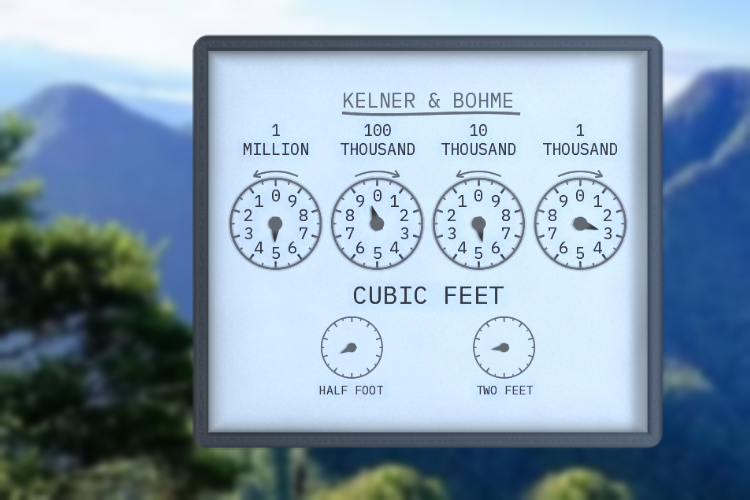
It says 495300; ft³
